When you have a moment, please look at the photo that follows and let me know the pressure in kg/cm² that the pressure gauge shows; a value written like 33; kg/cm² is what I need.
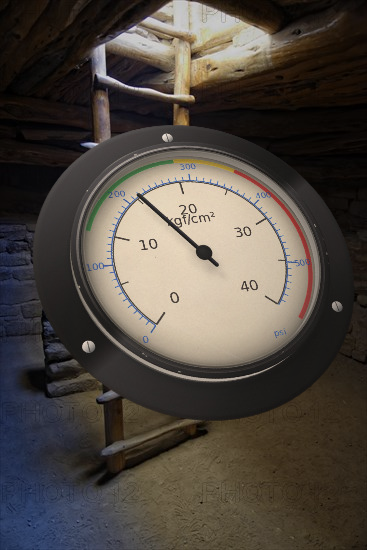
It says 15; kg/cm²
